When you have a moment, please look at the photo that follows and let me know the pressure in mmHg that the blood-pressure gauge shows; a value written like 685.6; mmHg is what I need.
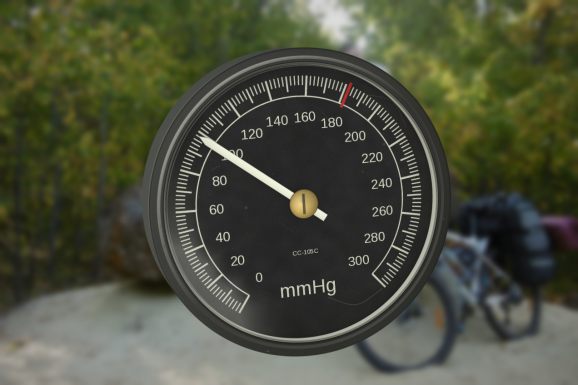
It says 98; mmHg
